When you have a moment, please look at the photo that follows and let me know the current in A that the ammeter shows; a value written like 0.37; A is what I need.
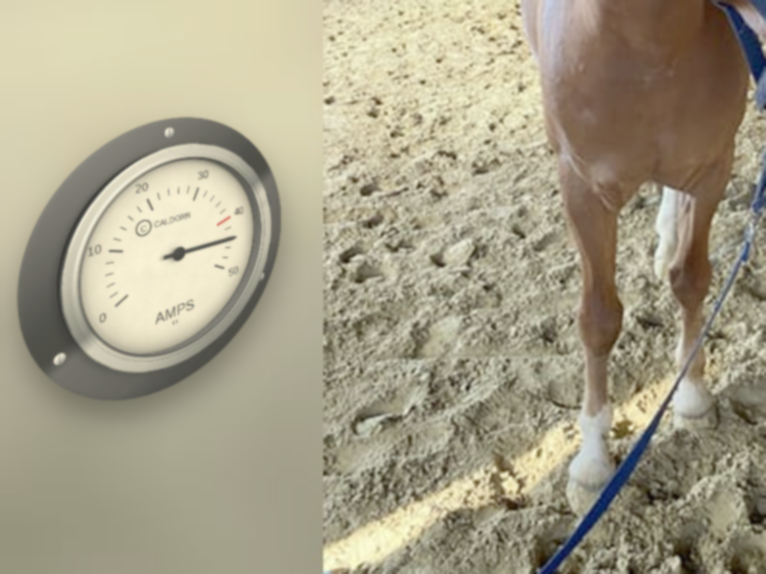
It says 44; A
